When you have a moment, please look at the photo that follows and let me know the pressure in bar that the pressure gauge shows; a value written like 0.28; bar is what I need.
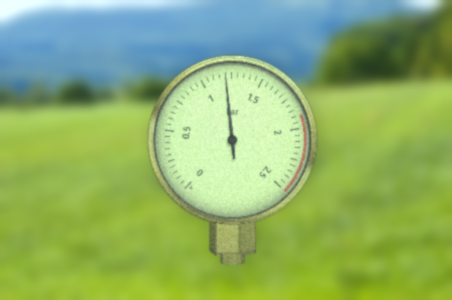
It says 1.2; bar
